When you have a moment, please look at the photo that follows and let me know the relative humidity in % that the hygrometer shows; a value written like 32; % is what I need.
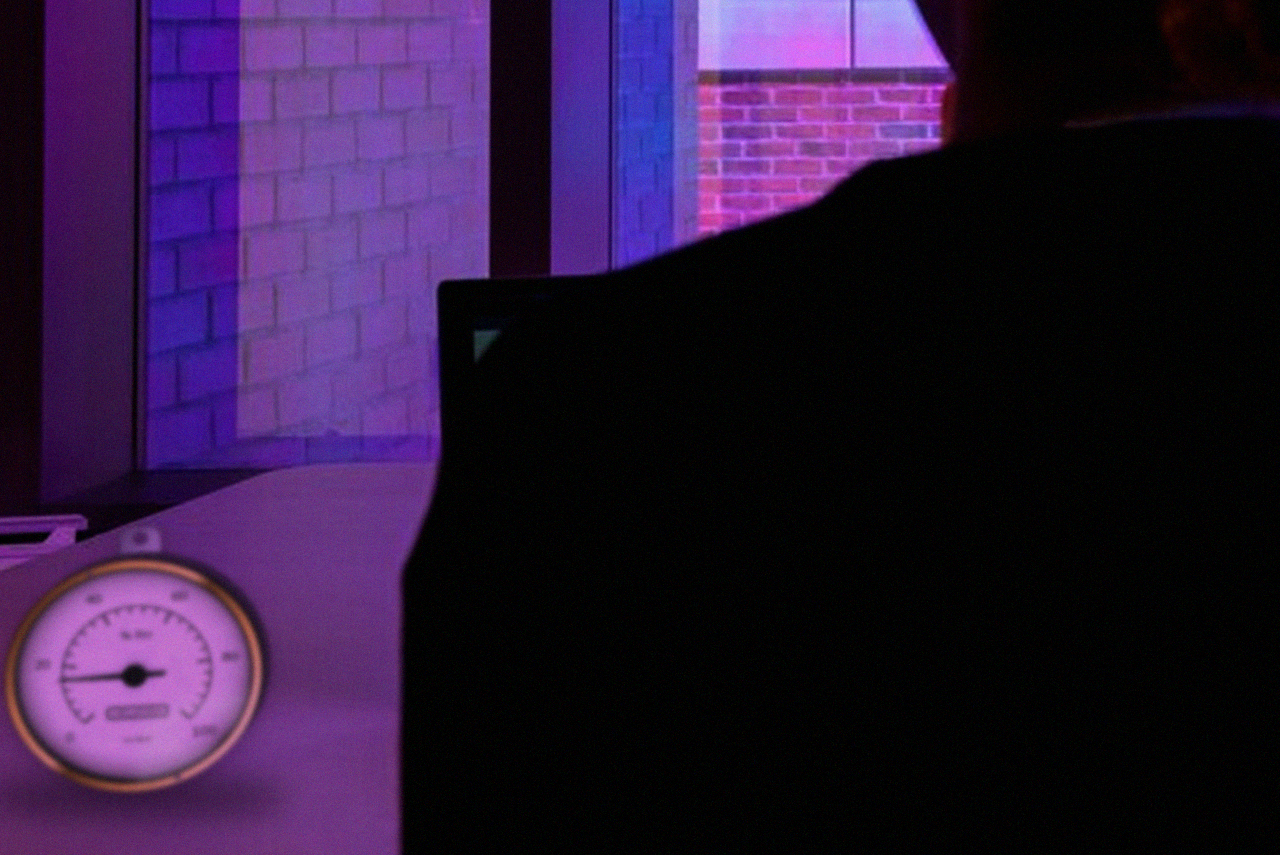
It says 16; %
